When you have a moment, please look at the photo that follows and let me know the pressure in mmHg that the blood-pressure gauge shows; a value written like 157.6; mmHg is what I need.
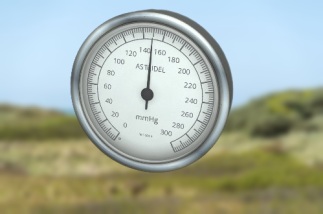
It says 150; mmHg
